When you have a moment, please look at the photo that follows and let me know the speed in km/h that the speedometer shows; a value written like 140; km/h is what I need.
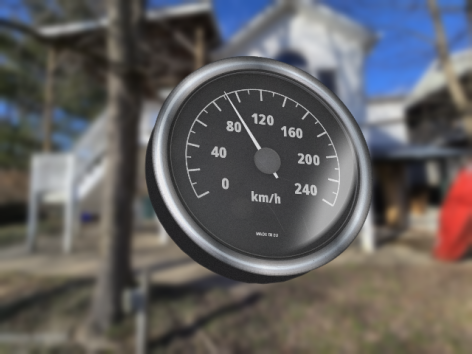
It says 90; km/h
